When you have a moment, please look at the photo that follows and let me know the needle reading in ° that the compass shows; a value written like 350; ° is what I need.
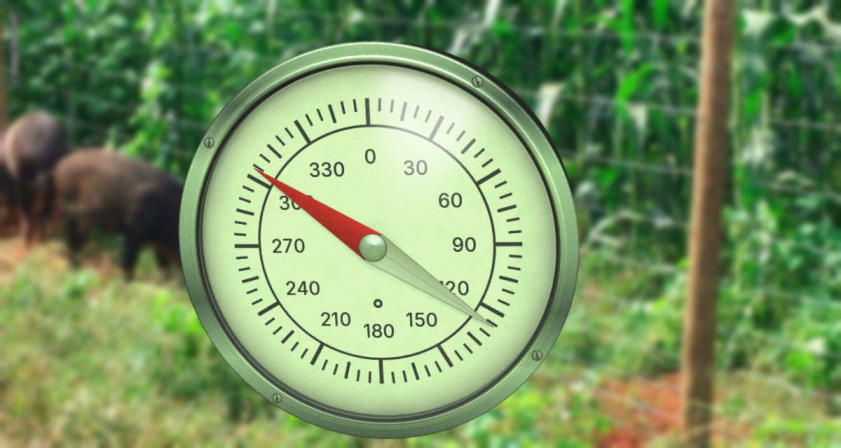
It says 305; °
